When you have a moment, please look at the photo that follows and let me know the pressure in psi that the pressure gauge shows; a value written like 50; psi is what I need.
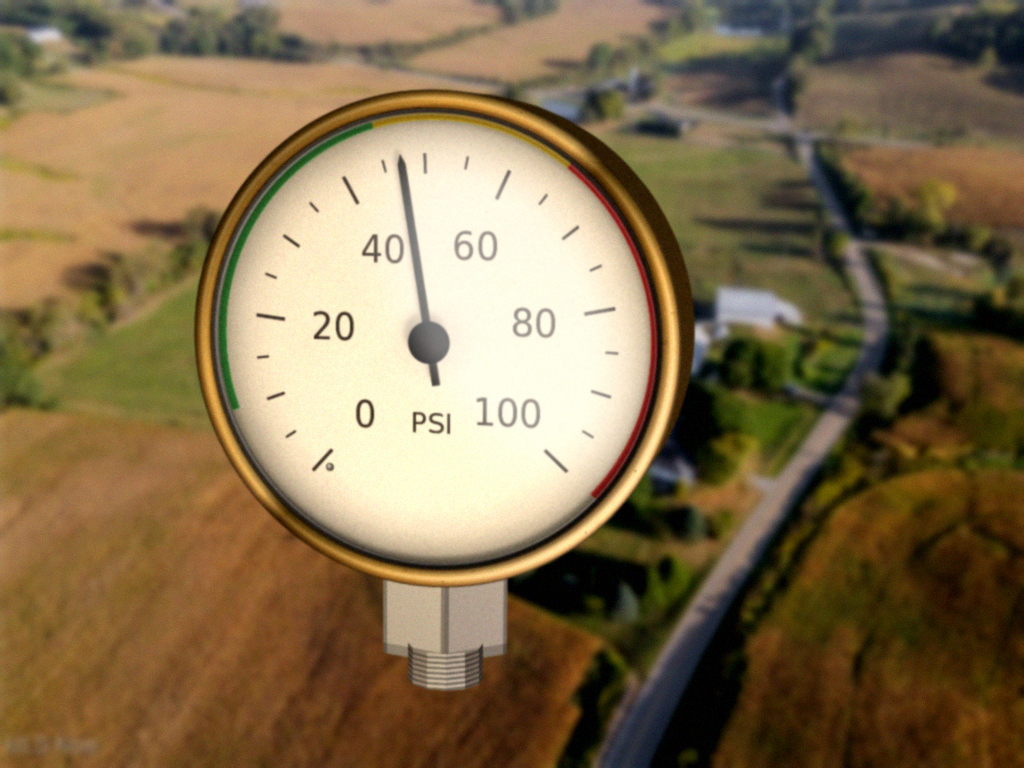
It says 47.5; psi
